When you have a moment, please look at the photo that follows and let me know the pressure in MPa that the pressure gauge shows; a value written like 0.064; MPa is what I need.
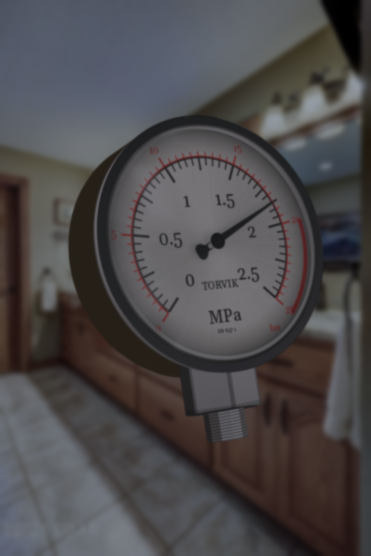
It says 1.85; MPa
